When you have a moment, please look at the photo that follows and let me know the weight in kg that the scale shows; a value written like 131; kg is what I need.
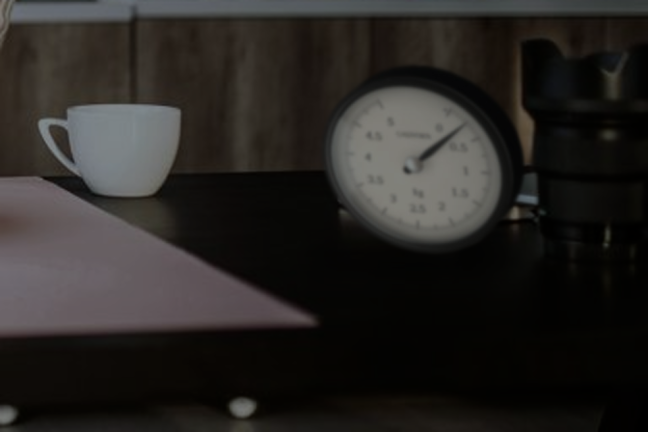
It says 0.25; kg
